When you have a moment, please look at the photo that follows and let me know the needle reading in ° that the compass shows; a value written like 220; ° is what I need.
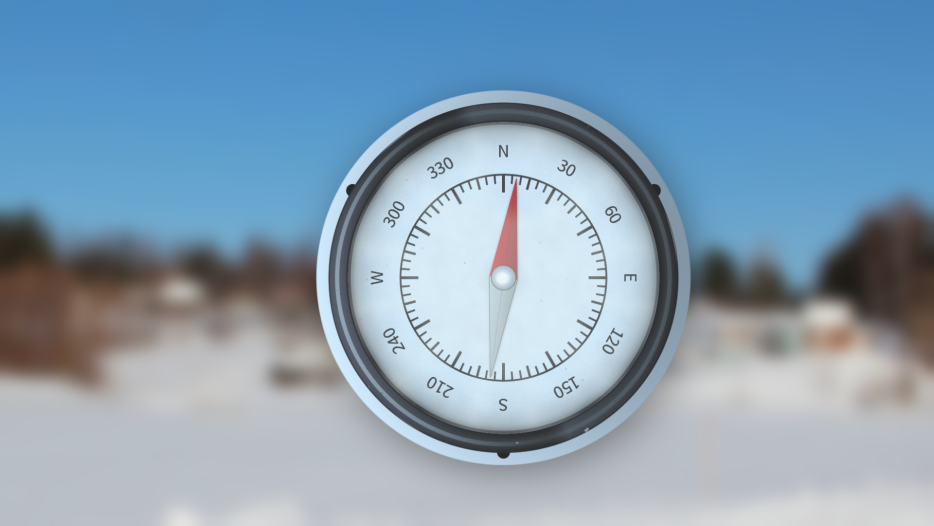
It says 7.5; °
